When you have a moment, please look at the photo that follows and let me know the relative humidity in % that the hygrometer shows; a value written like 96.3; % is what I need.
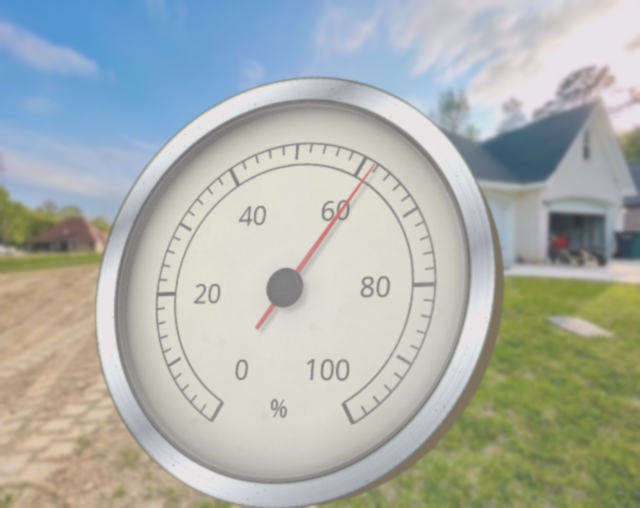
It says 62; %
